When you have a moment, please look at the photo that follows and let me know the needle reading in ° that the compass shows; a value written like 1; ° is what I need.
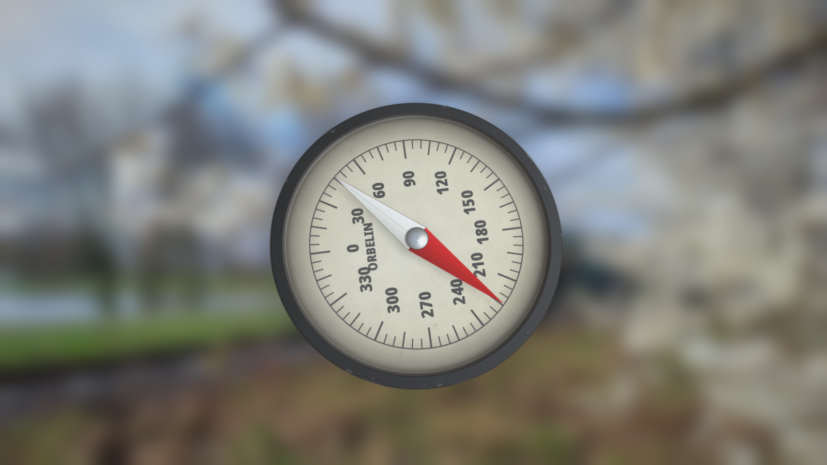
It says 225; °
